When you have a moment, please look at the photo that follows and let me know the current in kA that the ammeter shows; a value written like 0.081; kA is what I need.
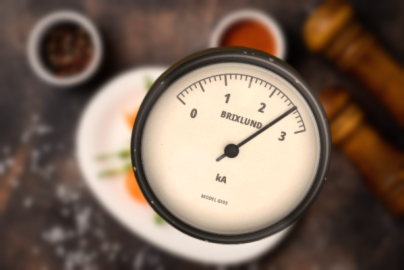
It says 2.5; kA
